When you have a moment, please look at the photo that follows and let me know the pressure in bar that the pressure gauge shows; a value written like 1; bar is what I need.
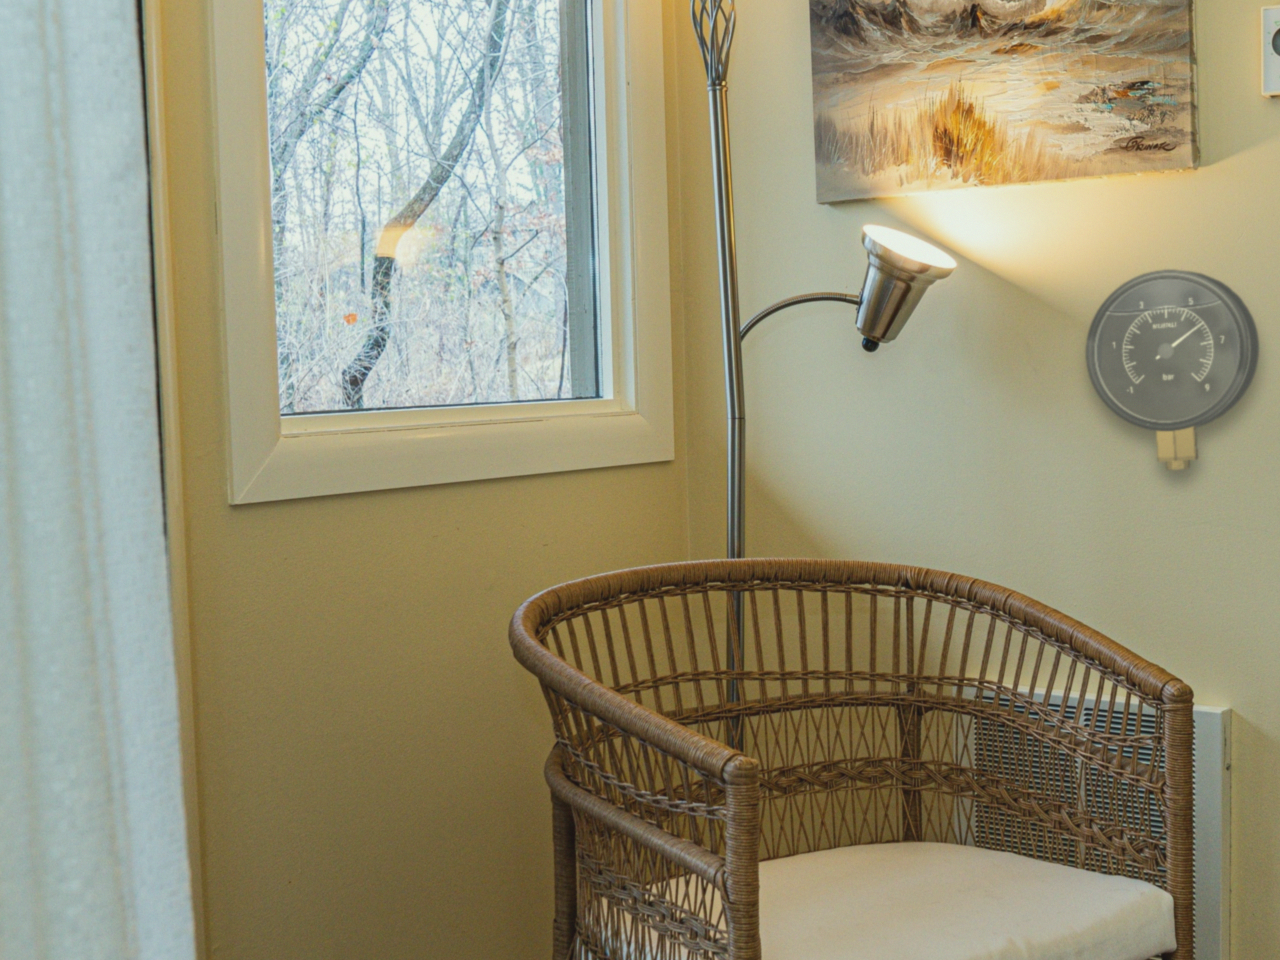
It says 6; bar
